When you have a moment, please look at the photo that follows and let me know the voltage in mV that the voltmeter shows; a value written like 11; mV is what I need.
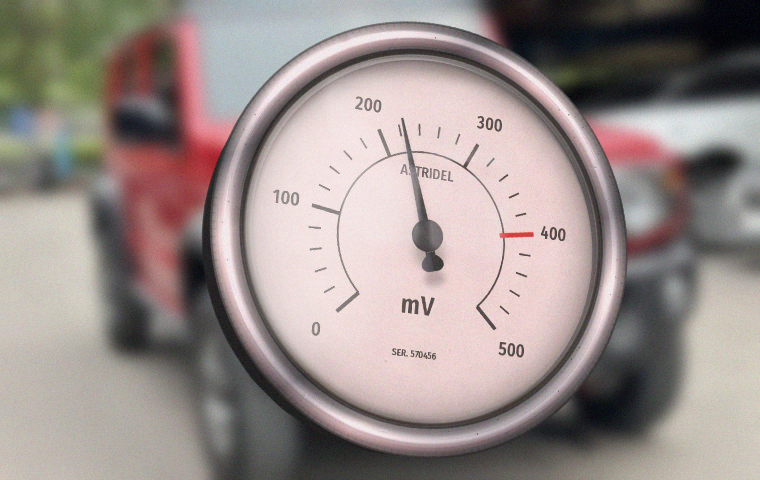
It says 220; mV
